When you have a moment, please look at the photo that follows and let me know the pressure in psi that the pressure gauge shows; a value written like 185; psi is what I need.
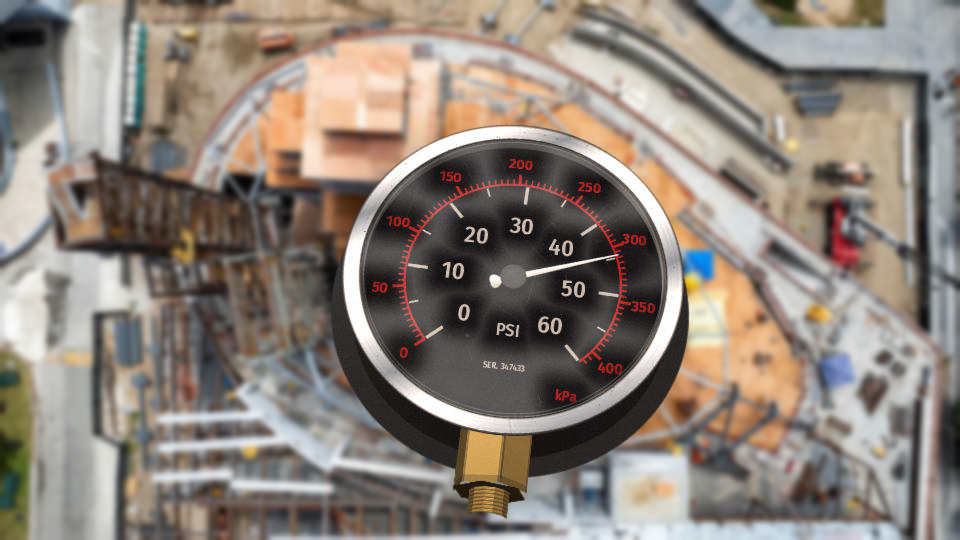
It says 45; psi
